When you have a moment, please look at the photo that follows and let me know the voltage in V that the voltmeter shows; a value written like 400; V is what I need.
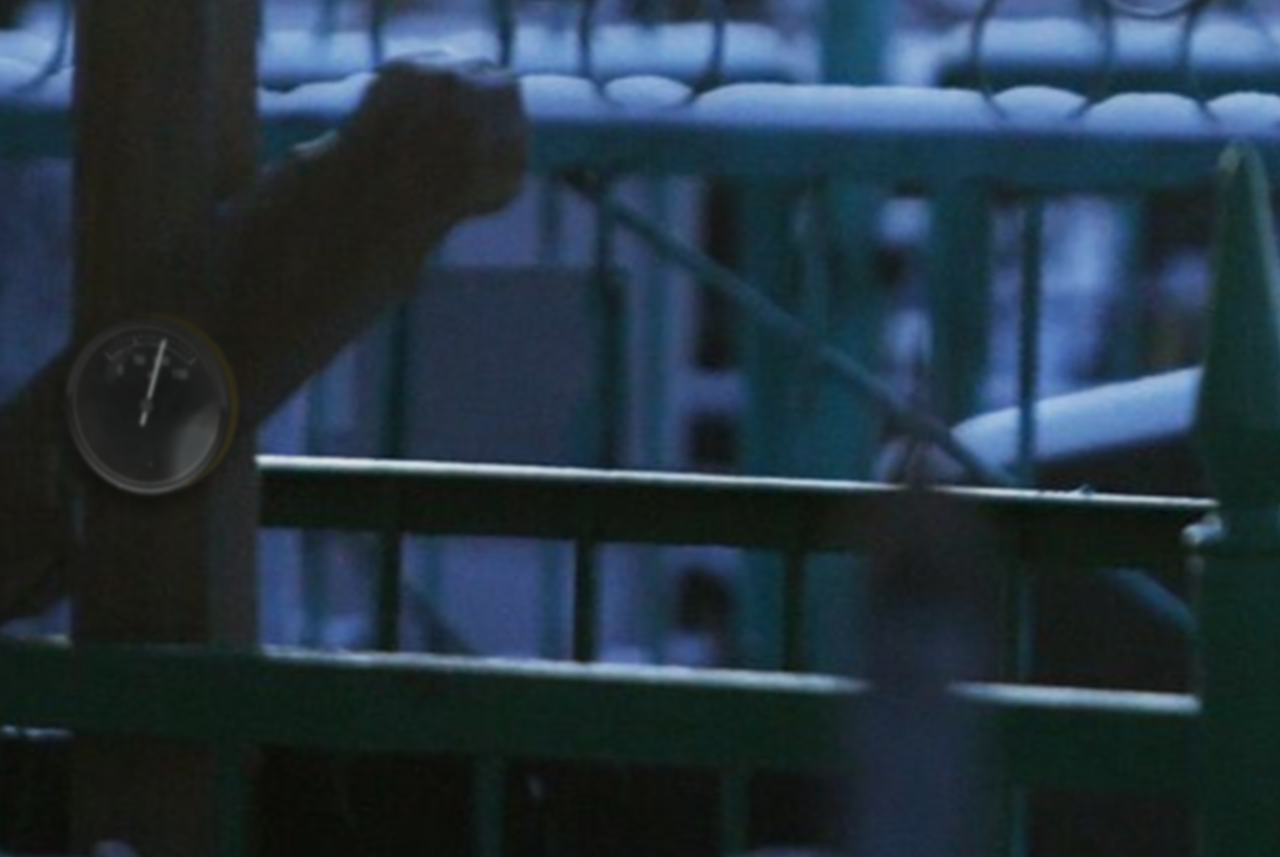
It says 100; V
